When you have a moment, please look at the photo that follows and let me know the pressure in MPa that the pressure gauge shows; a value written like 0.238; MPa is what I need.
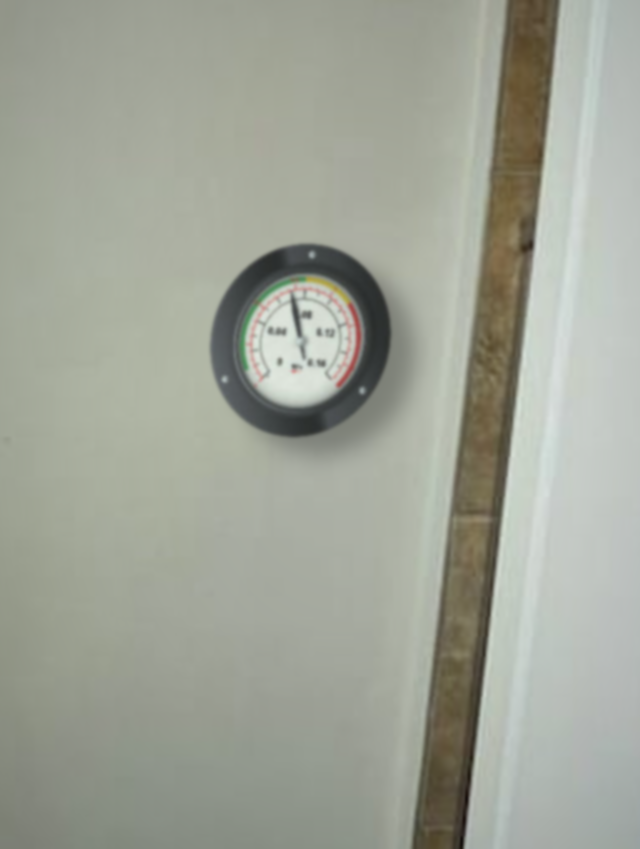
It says 0.07; MPa
